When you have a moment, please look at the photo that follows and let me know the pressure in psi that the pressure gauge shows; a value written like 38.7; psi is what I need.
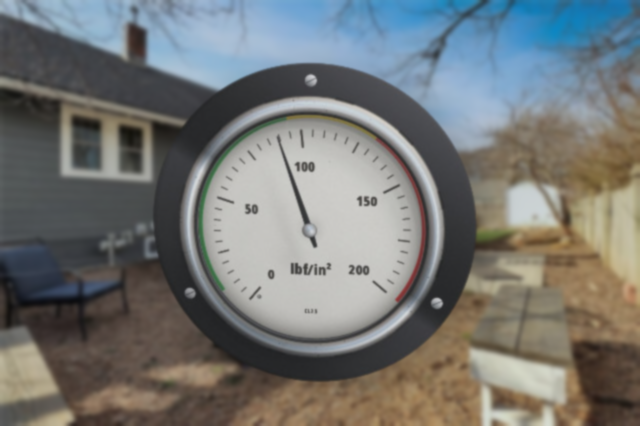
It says 90; psi
